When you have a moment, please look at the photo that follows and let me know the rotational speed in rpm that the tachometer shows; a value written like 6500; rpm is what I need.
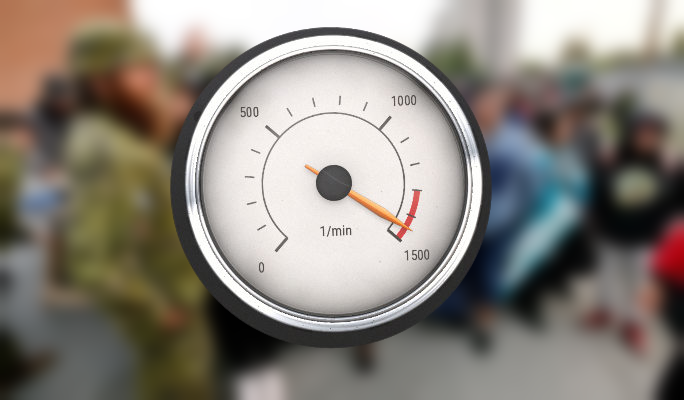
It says 1450; rpm
